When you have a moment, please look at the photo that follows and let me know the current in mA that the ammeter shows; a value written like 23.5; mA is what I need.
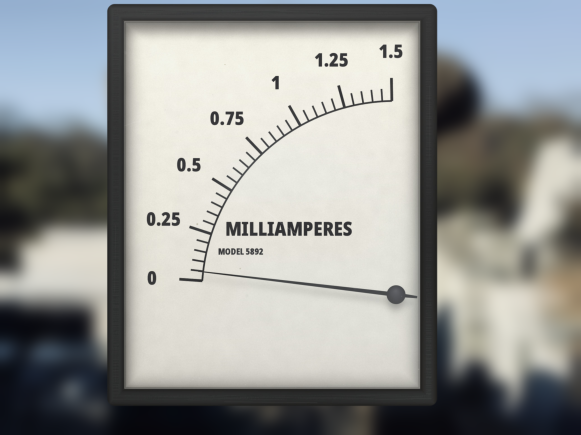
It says 0.05; mA
